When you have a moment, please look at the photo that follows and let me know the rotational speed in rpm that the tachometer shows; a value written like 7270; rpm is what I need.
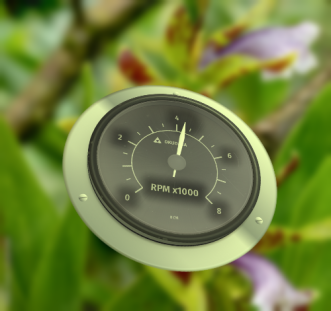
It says 4250; rpm
